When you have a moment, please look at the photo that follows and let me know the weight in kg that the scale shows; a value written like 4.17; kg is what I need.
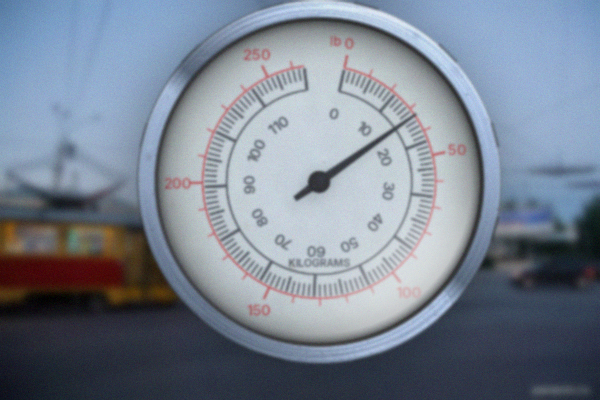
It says 15; kg
